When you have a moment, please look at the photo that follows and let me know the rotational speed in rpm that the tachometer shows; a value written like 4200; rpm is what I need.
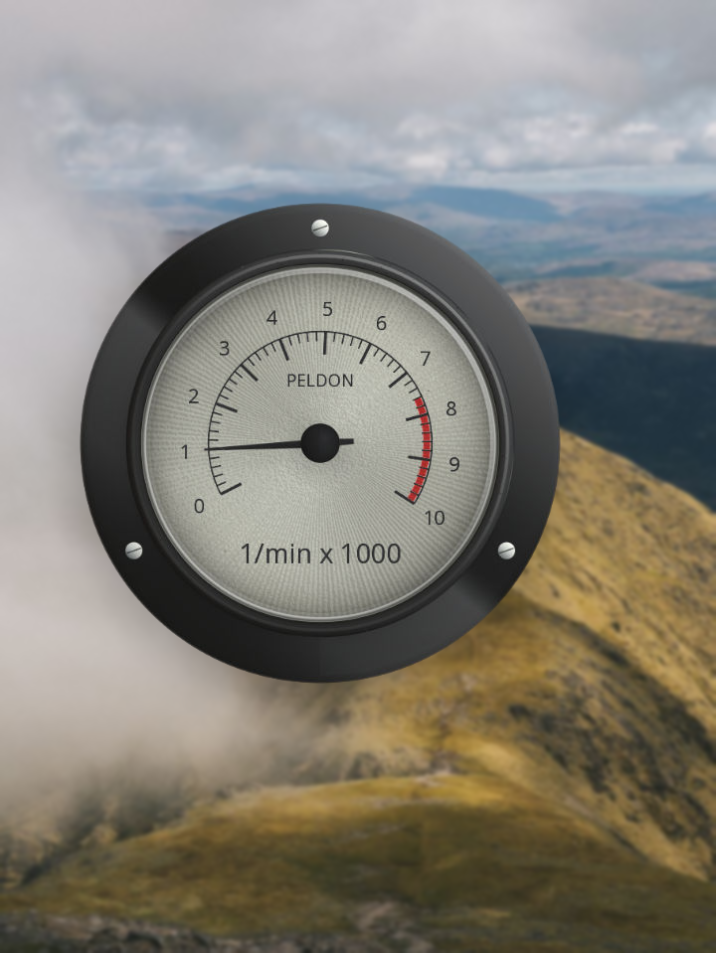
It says 1000; rpm
